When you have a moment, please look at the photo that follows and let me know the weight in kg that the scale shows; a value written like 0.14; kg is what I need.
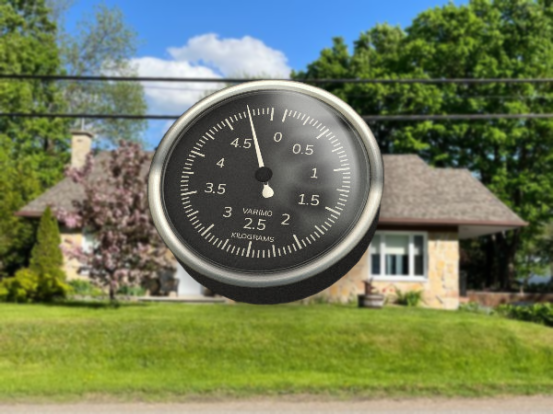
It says 4.75; kg
